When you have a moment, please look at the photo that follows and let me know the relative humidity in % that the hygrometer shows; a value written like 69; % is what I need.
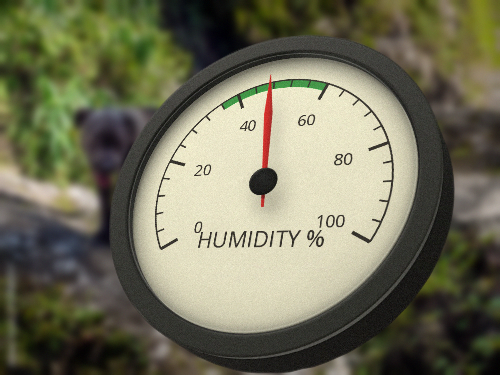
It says 48; %
